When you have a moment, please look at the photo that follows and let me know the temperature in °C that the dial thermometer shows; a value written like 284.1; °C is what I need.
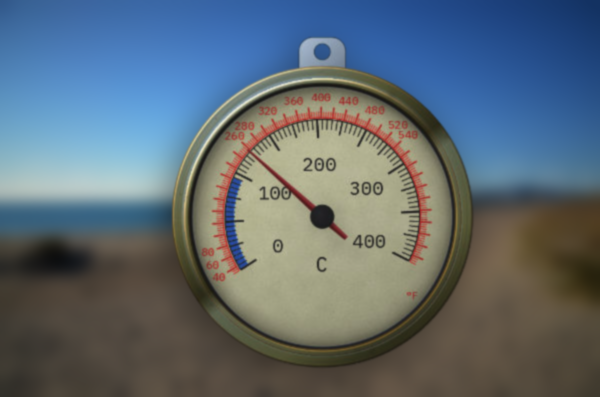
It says 125; °C
